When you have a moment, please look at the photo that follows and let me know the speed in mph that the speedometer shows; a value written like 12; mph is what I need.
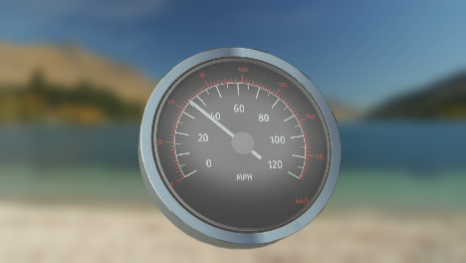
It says 35; mph
